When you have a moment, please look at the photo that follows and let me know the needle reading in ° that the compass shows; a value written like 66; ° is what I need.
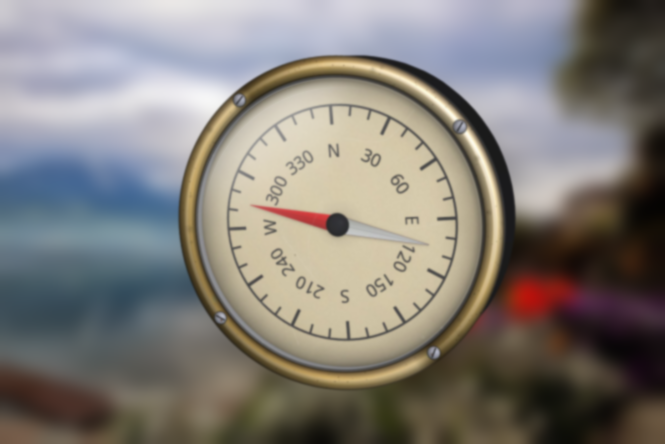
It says 285; °
